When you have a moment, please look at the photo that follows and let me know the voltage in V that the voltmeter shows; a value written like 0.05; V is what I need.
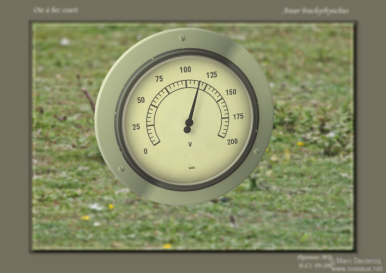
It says 115; V
